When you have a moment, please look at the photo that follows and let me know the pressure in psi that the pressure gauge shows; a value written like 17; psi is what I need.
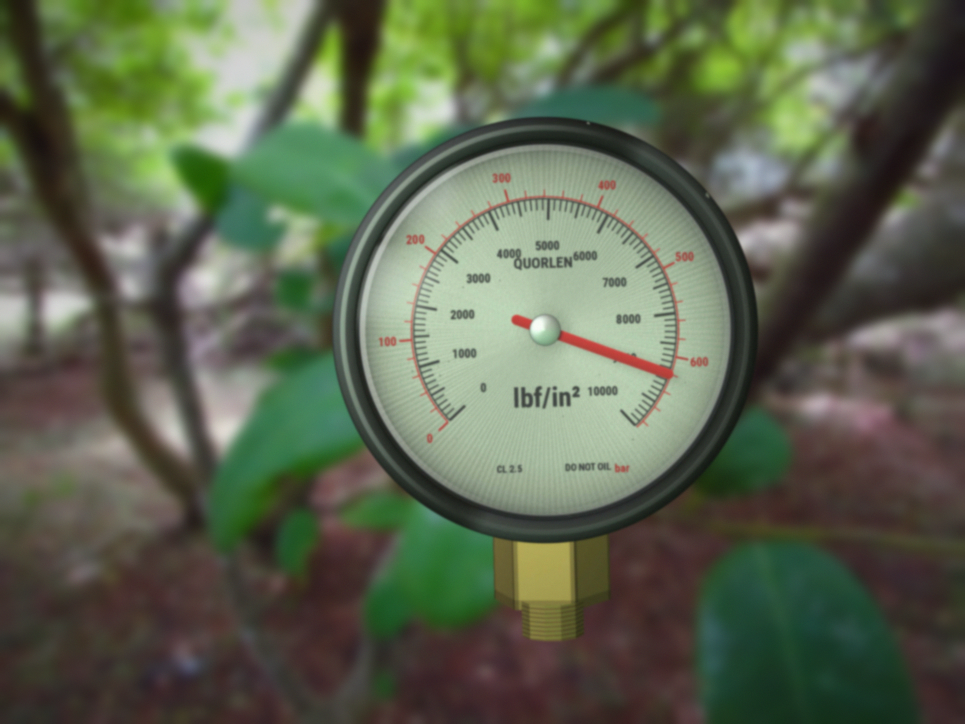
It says 9000; psi
